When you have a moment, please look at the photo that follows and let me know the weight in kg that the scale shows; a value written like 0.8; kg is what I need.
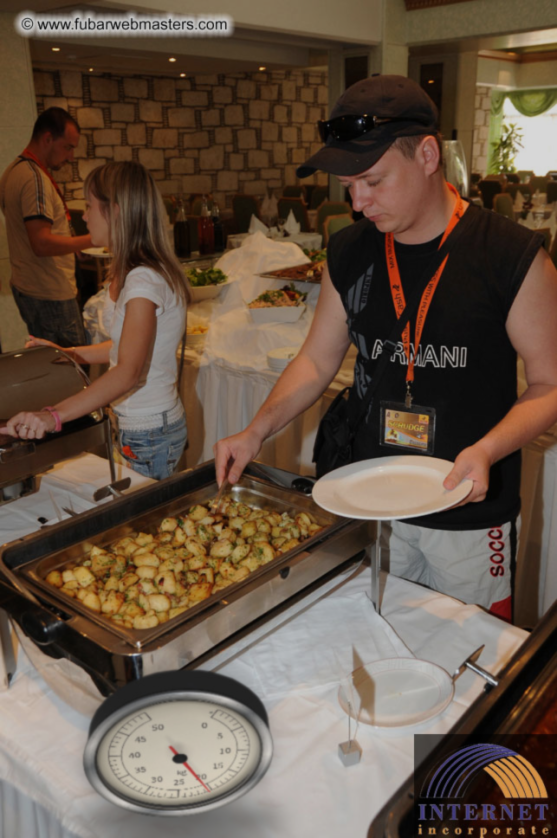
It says 20; kg
